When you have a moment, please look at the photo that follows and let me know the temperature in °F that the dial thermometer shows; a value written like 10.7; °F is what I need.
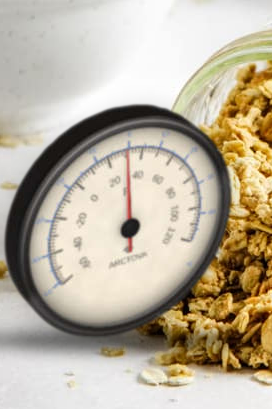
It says 30; °F
